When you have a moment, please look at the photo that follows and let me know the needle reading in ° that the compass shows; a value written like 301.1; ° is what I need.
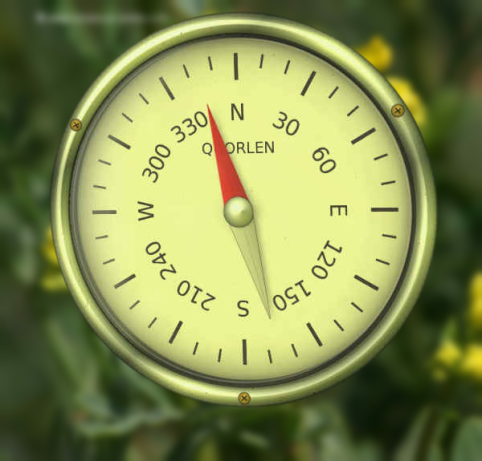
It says 345; °
